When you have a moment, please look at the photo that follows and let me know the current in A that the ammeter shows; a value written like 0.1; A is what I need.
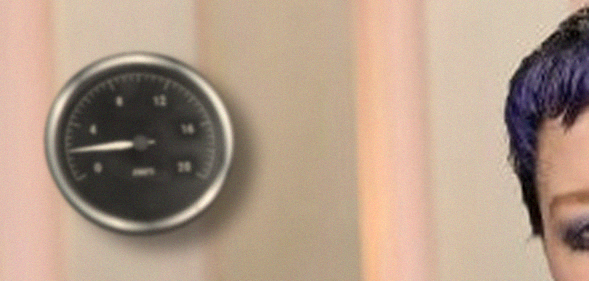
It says 2; A
